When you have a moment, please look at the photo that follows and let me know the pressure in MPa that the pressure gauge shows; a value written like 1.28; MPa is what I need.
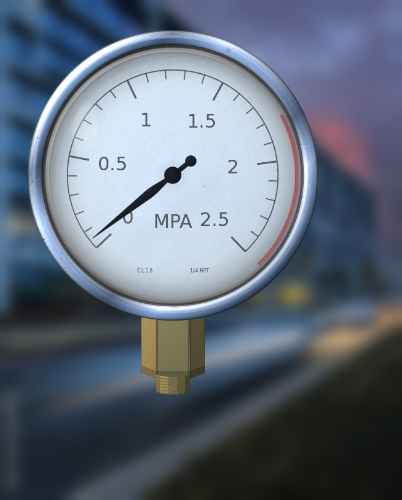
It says 0.05; MPa
